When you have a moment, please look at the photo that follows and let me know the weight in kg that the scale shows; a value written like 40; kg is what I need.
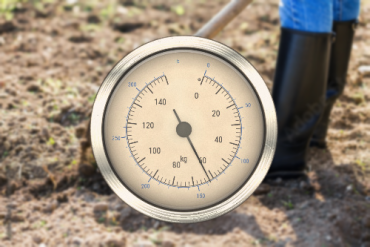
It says 62; kg
